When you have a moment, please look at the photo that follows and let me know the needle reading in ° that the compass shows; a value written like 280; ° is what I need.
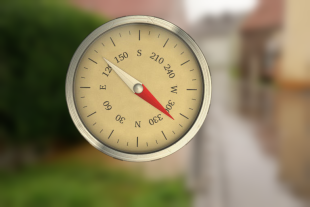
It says 310; °
